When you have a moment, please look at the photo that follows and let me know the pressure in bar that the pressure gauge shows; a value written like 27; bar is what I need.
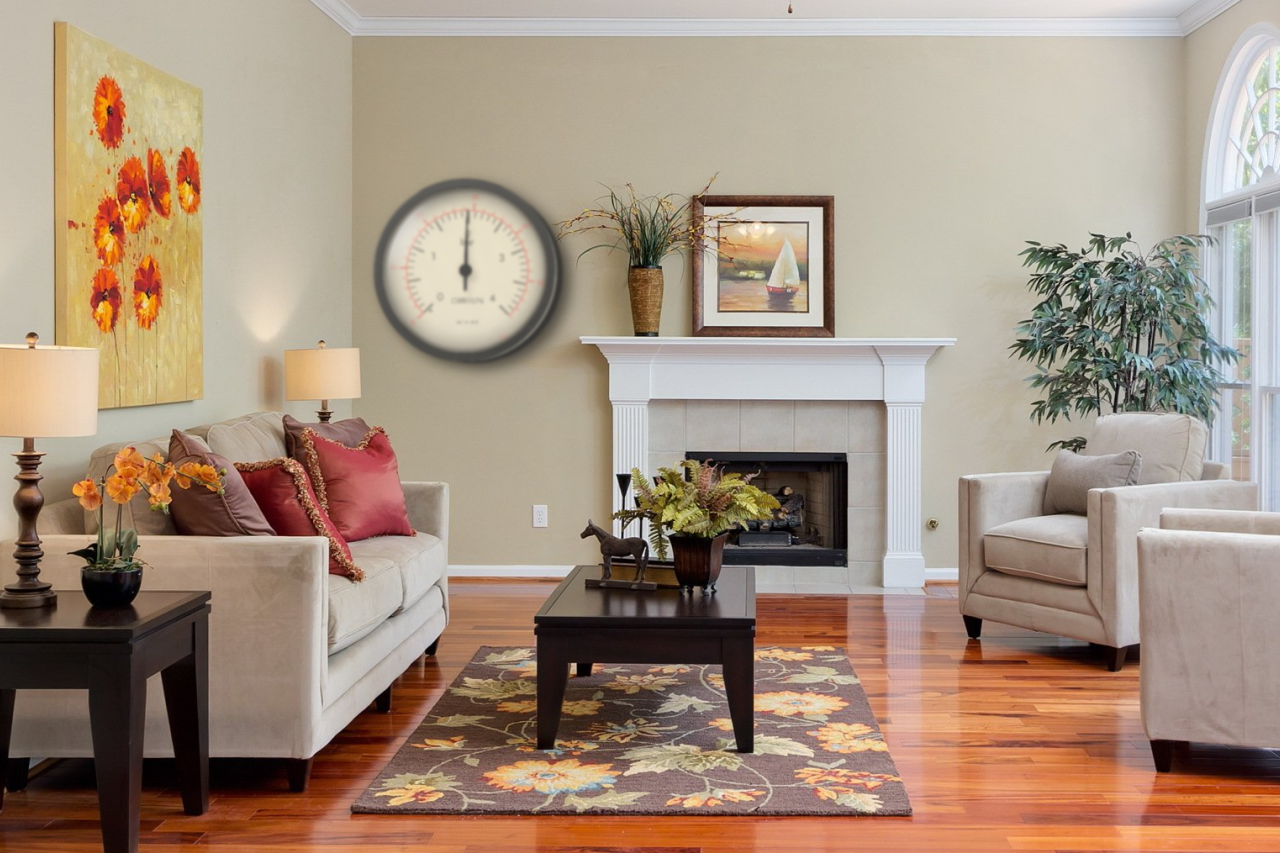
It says 2; bar
